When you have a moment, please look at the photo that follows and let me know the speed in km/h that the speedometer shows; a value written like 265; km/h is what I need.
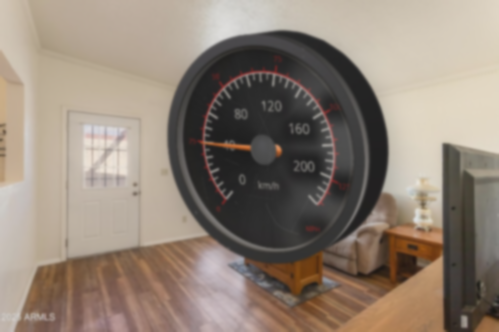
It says 40; km/h
